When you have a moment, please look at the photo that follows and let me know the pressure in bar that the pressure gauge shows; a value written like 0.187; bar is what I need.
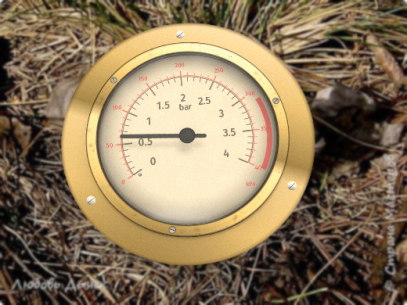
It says 0.6; bar
